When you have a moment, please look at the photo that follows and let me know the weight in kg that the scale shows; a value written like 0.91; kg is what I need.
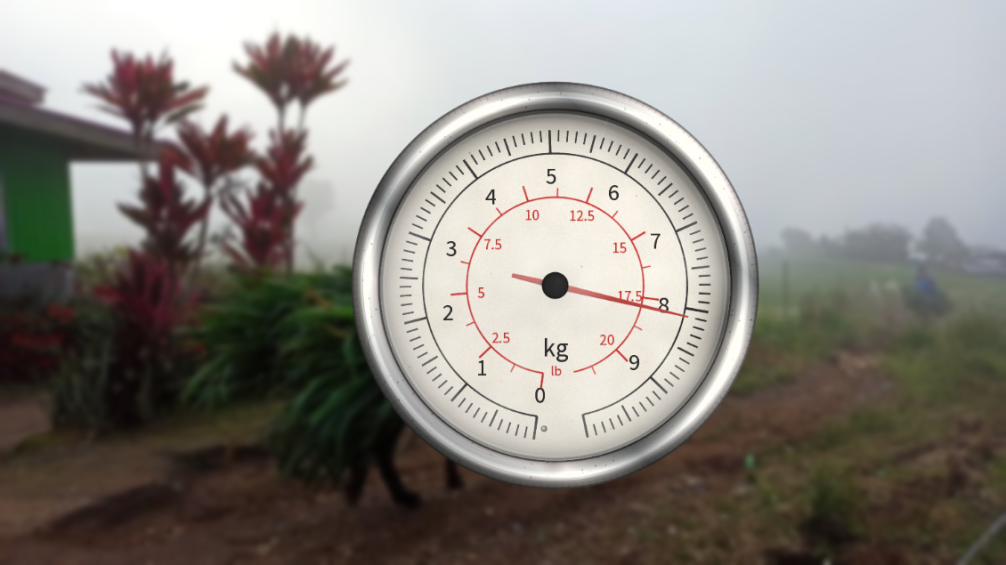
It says 8.1; kg
